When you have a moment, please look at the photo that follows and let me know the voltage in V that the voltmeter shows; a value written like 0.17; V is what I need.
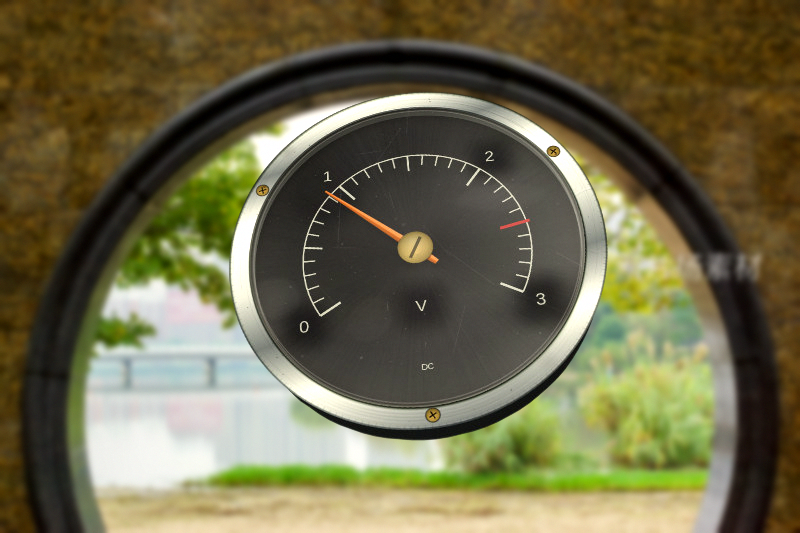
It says 0.9; V
